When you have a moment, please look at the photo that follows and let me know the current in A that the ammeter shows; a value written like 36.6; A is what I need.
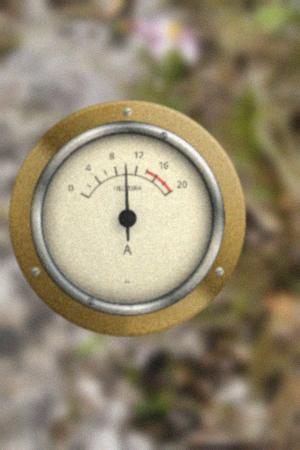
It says 10; A
